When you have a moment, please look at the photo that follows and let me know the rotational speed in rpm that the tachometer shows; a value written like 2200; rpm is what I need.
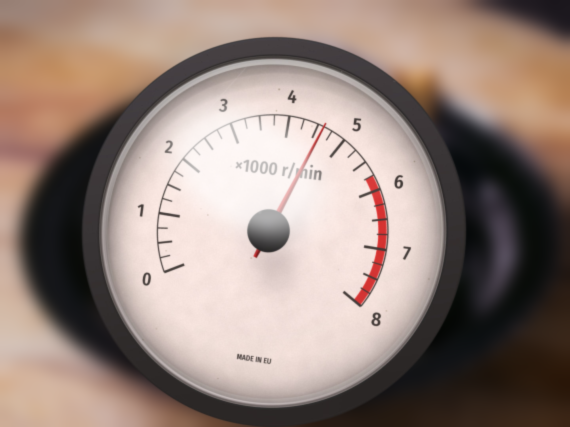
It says 4625; rpm
